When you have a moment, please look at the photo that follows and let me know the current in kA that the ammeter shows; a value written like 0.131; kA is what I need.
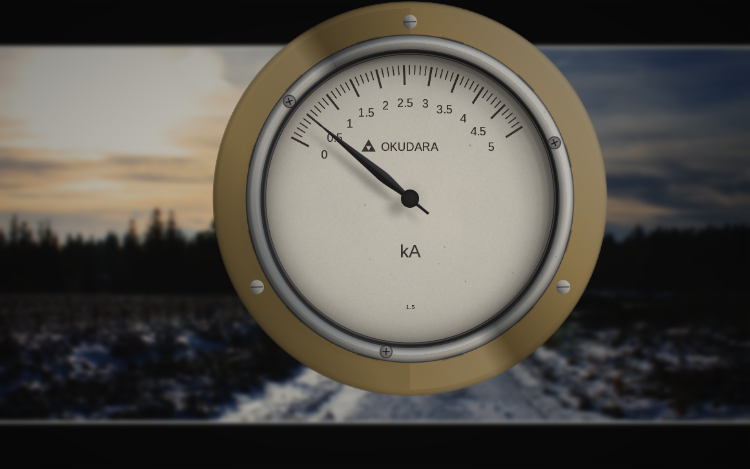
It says 0.5; kA
